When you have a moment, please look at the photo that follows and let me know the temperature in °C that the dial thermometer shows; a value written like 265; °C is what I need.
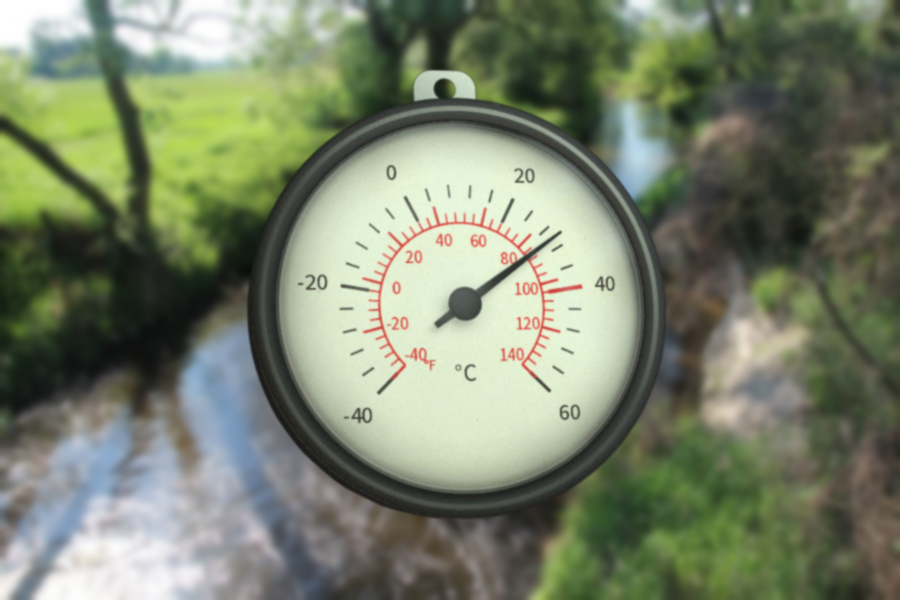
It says 30; °C
